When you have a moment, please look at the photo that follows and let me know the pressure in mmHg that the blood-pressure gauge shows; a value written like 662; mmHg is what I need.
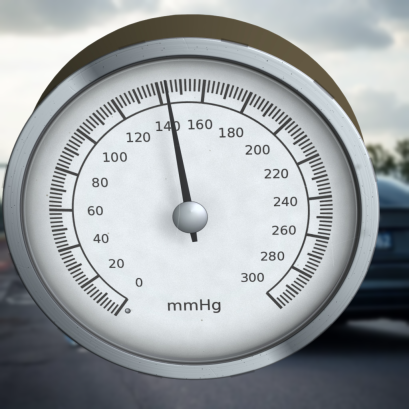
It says 144; mmHg
